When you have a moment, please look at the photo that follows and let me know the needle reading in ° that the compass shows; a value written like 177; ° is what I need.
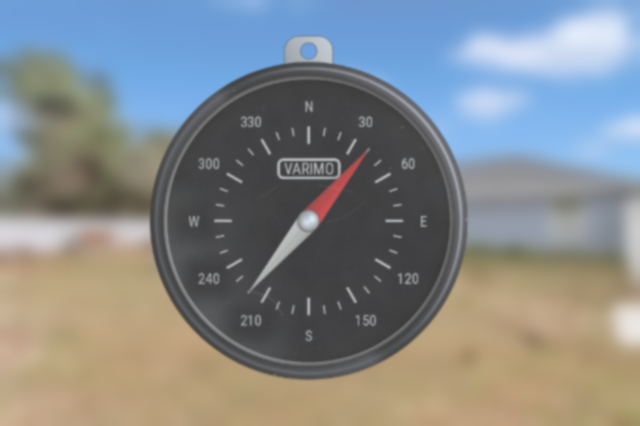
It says 40; °
